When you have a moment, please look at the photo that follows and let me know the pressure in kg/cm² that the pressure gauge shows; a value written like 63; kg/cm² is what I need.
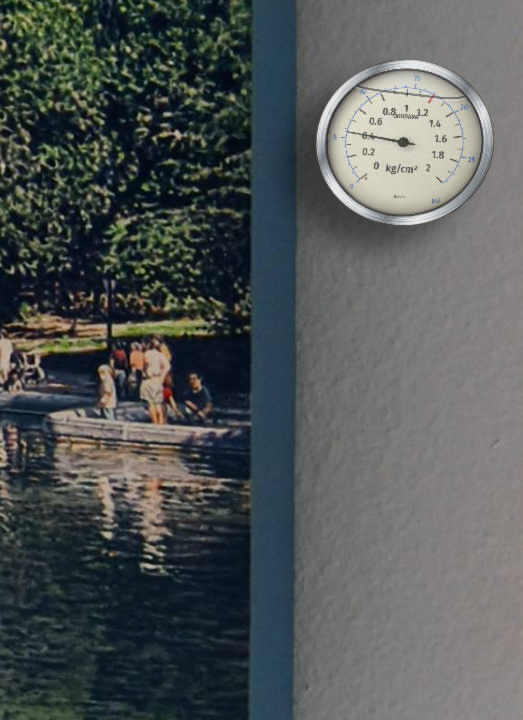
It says 0.4; kg/cm²
